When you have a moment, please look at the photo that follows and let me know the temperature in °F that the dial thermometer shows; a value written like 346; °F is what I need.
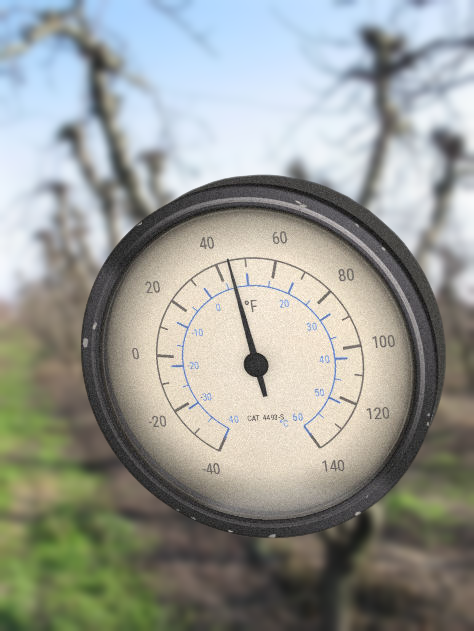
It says 45; °F
